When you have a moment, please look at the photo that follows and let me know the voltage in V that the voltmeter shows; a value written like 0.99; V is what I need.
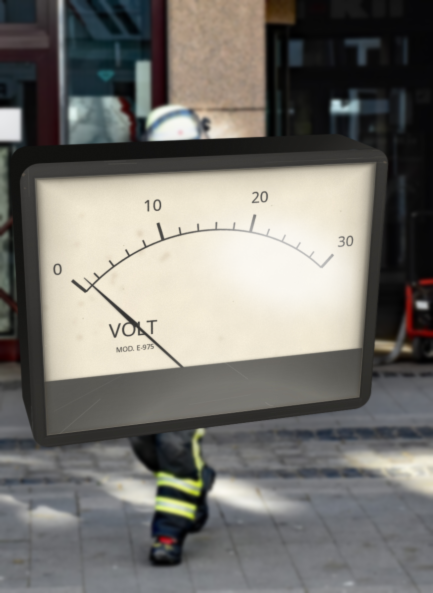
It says 1; V
